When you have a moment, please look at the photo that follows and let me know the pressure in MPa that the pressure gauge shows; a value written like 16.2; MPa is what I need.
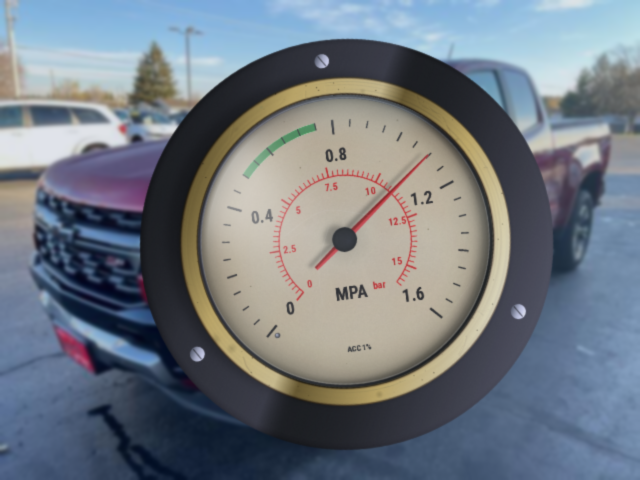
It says 1.1; MPa
